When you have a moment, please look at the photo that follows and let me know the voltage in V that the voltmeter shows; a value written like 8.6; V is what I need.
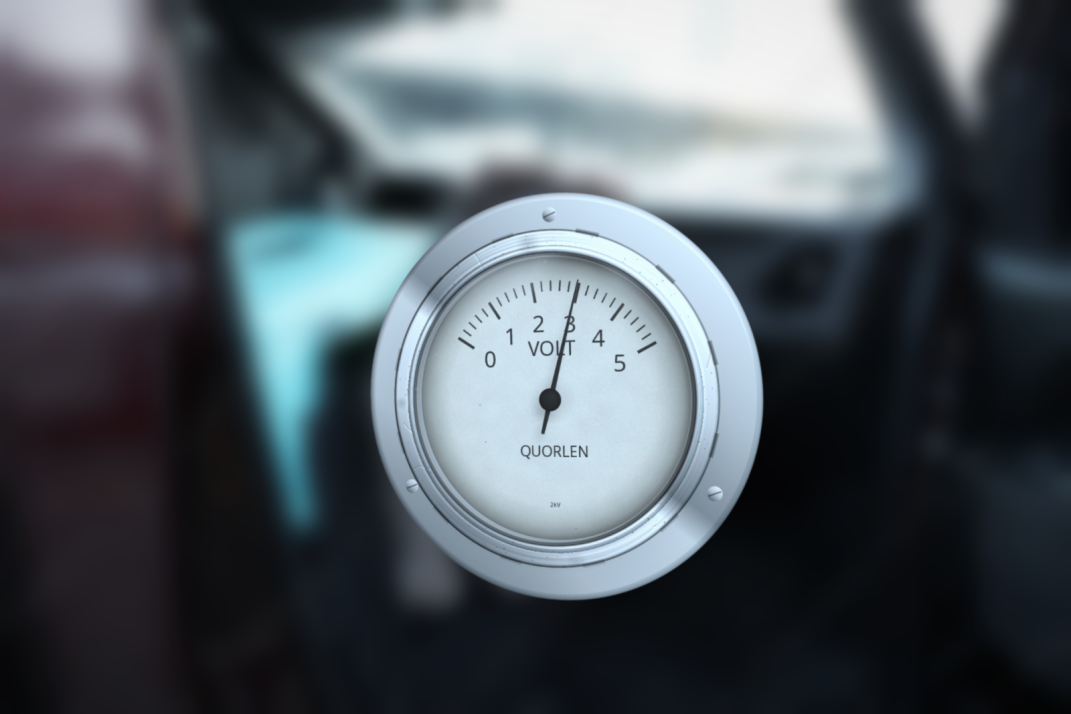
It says 3; V
